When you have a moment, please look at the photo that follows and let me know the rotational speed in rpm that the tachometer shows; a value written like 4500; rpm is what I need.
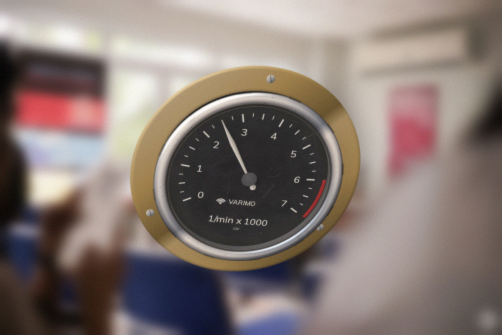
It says 2500; rpm
